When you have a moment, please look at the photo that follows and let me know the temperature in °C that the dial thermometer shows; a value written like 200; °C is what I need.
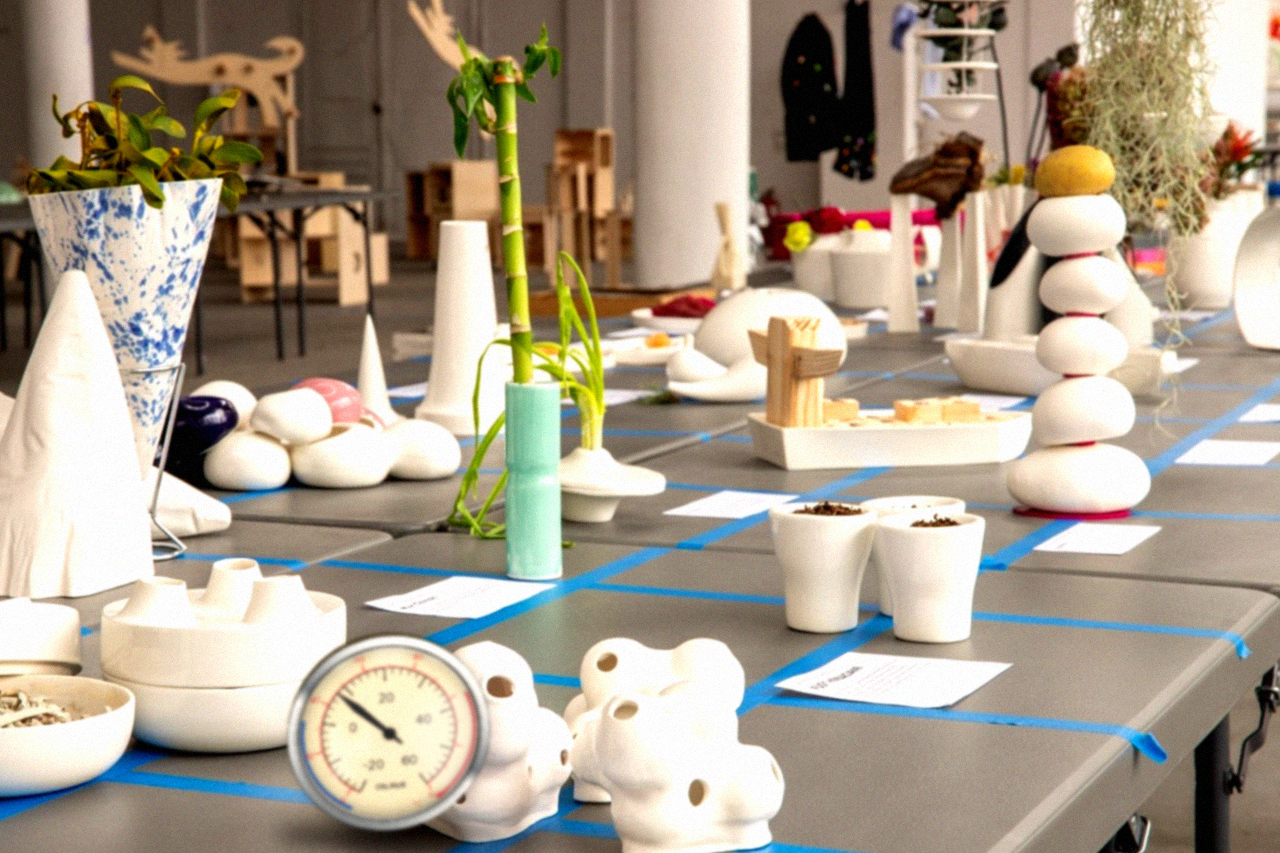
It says 8; °C
